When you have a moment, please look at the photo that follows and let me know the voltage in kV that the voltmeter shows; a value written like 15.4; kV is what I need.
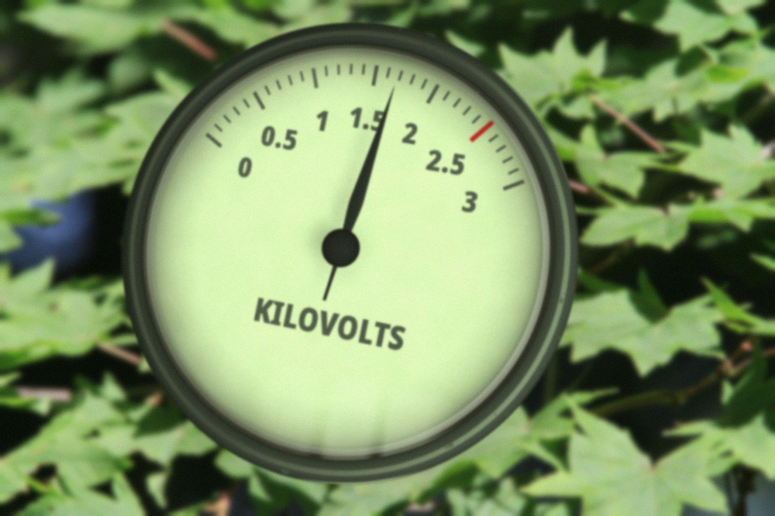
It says 1.7; kV
